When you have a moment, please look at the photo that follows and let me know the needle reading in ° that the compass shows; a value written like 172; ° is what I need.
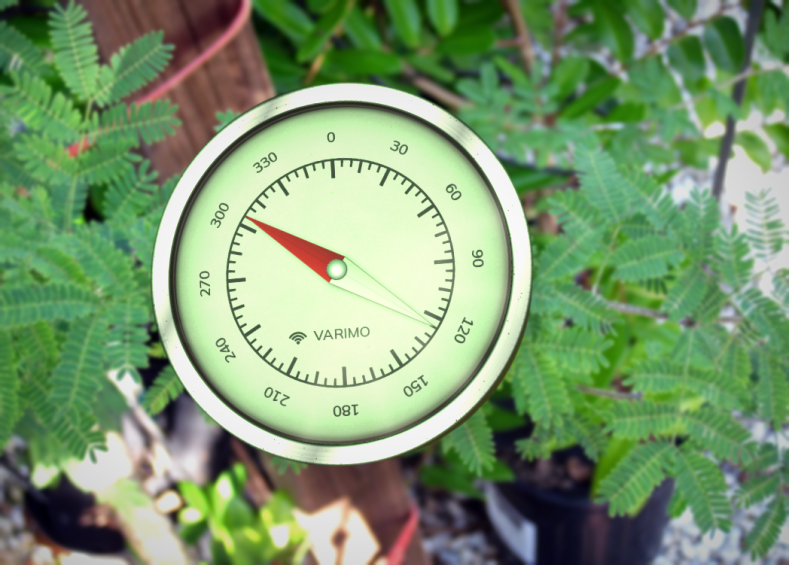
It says 305; °
